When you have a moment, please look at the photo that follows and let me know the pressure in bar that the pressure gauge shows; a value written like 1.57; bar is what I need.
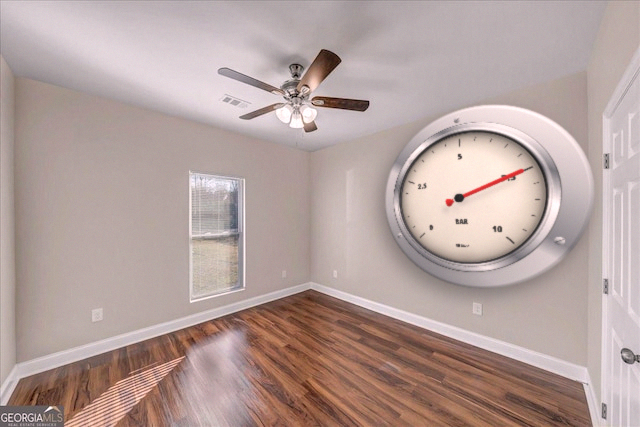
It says 7.5; bar
